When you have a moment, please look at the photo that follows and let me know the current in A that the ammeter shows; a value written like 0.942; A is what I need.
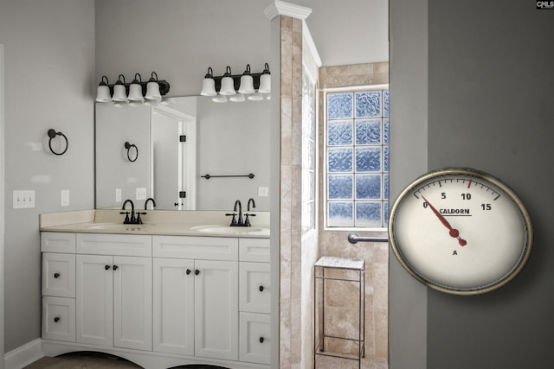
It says 1; A
